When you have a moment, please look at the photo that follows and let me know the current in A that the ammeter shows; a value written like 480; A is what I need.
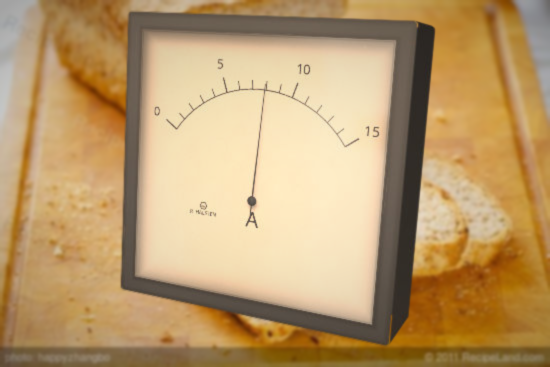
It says 8; A
